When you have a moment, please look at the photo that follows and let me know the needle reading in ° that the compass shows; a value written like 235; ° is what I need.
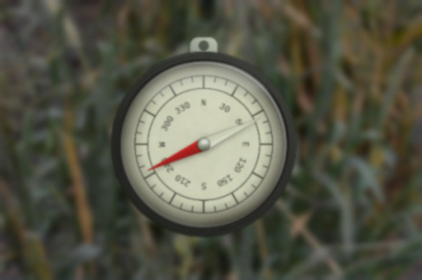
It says 245; °
